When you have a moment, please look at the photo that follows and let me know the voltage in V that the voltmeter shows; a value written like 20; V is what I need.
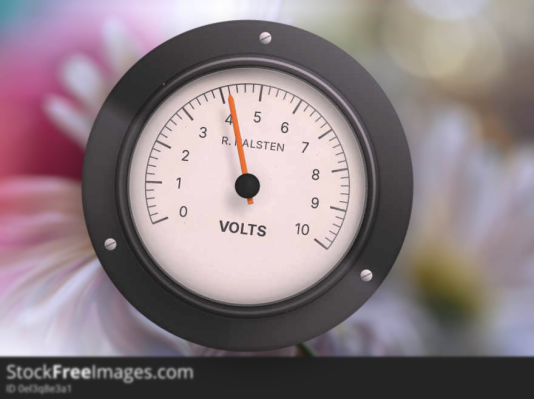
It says 4.2; V
